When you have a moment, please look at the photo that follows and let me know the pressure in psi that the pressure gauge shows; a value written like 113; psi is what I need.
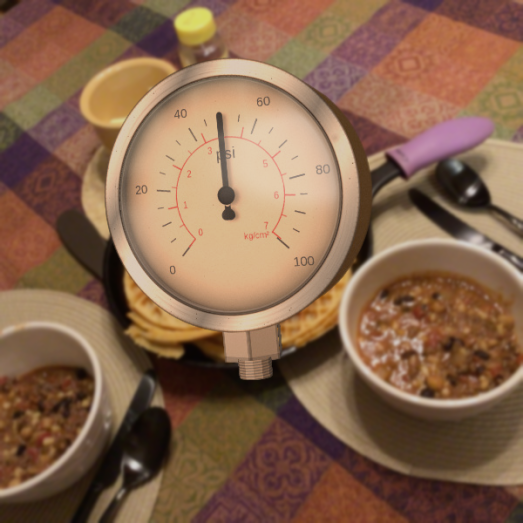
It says 50; psi
